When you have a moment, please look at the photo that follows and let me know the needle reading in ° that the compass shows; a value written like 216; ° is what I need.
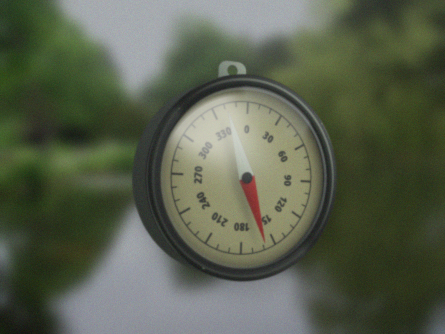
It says 160; °
